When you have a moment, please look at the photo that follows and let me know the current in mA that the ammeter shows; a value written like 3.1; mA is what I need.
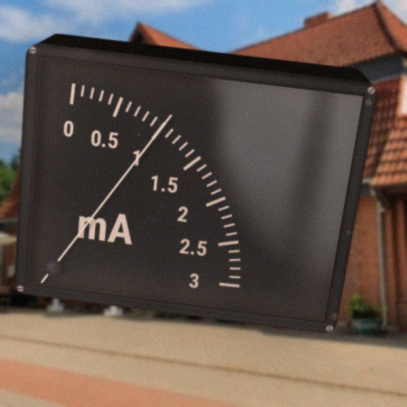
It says 1; mA
